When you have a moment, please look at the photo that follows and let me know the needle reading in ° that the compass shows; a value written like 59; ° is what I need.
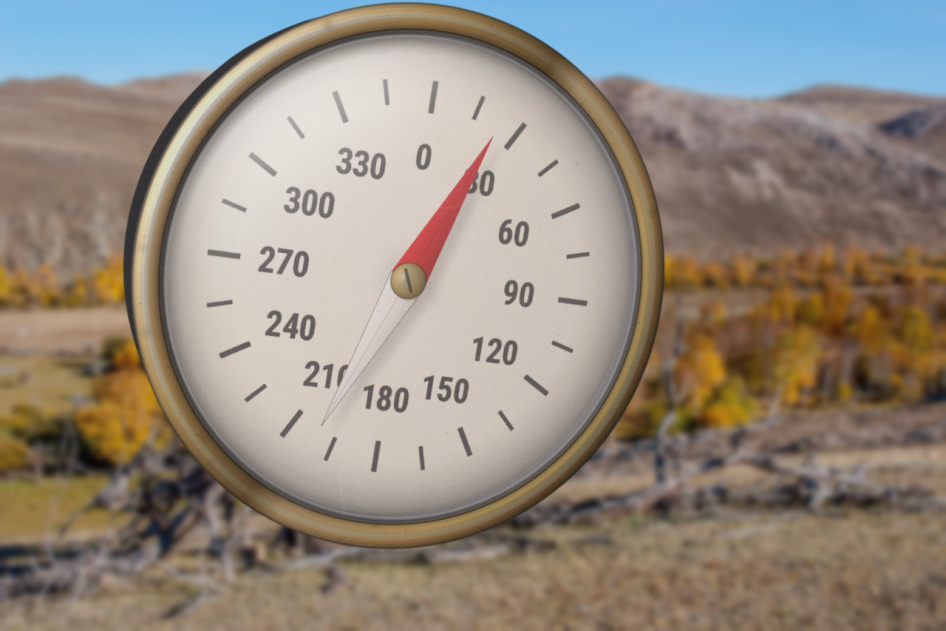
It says 22.5; °
